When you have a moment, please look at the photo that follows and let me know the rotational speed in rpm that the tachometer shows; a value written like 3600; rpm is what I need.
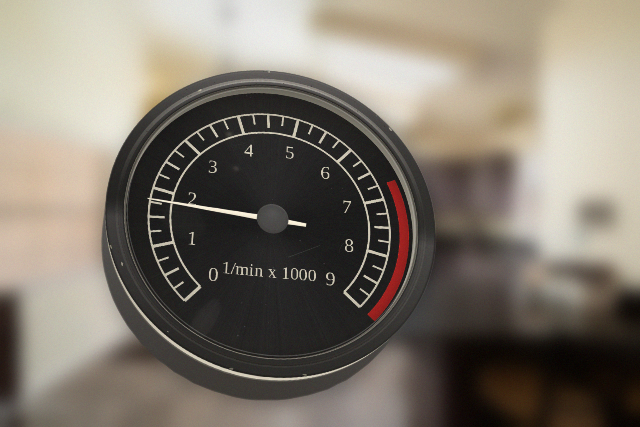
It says 1750; rpm
